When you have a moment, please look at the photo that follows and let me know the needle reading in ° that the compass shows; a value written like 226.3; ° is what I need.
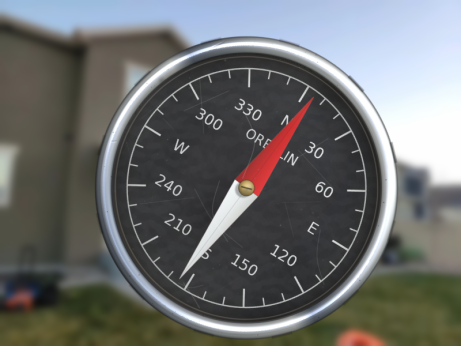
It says 5; °
